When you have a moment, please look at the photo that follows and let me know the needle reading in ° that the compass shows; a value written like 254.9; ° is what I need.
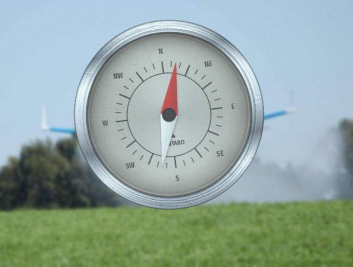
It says 15; °
